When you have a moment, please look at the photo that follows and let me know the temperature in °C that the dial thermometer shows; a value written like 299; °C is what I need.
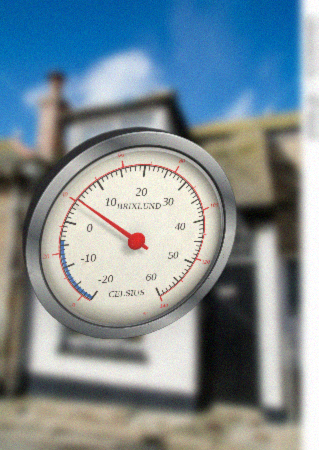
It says 5; °C
